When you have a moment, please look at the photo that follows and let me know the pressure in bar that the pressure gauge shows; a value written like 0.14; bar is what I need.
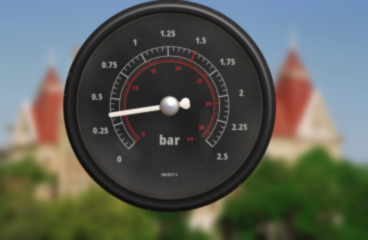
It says 0.35; bar
